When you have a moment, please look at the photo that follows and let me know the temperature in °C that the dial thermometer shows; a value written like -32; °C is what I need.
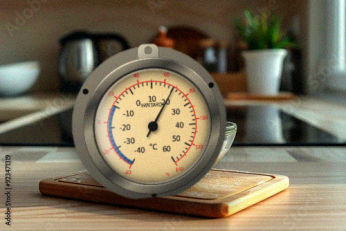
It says 20; °C
